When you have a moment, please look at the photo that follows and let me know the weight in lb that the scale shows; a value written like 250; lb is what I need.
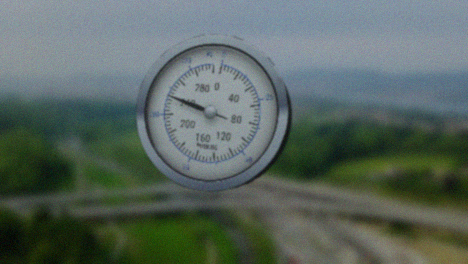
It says 240; lb
